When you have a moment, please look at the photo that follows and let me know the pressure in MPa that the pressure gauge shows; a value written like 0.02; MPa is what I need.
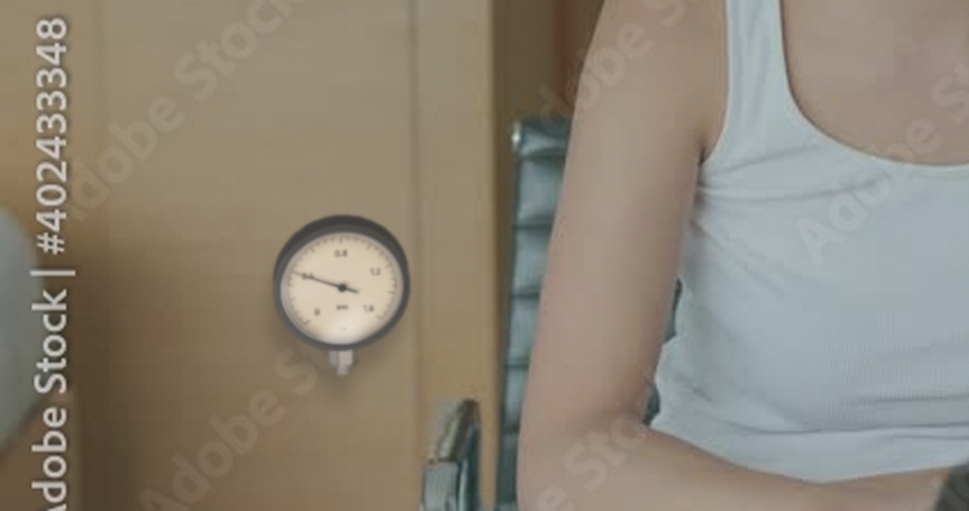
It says 0.4; MPa
